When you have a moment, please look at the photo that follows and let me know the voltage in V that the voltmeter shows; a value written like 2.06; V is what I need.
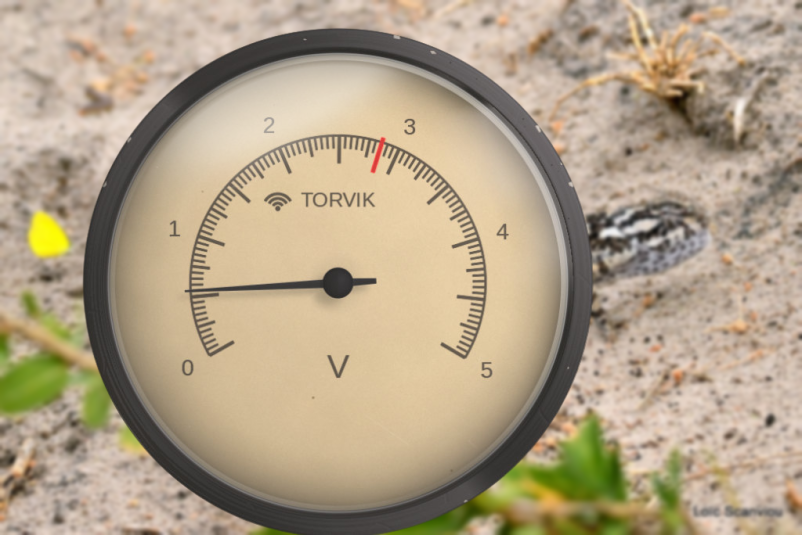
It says 0.55; V
